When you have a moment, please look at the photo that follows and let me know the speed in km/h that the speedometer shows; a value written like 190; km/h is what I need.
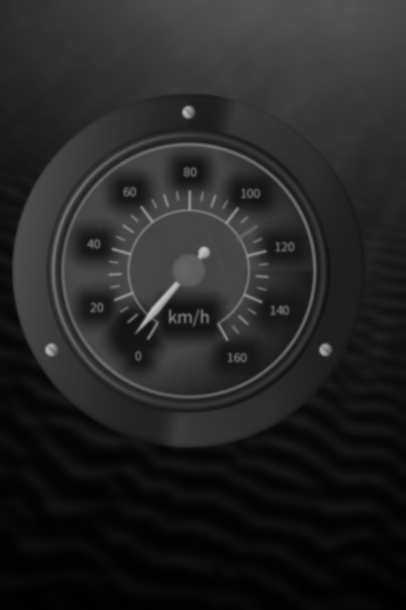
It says 5; km/h
